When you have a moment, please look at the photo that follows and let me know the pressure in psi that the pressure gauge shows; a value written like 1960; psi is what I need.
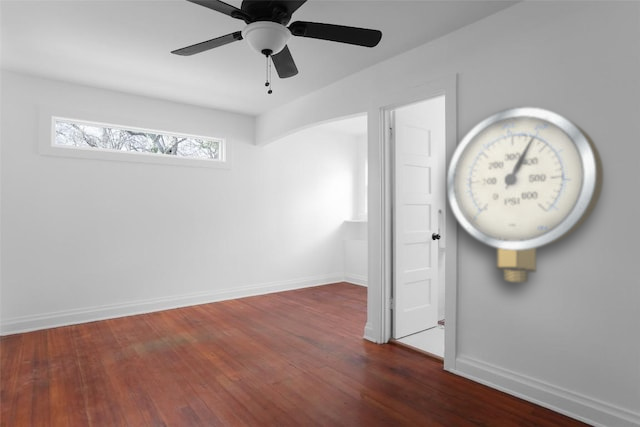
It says 360; psi
